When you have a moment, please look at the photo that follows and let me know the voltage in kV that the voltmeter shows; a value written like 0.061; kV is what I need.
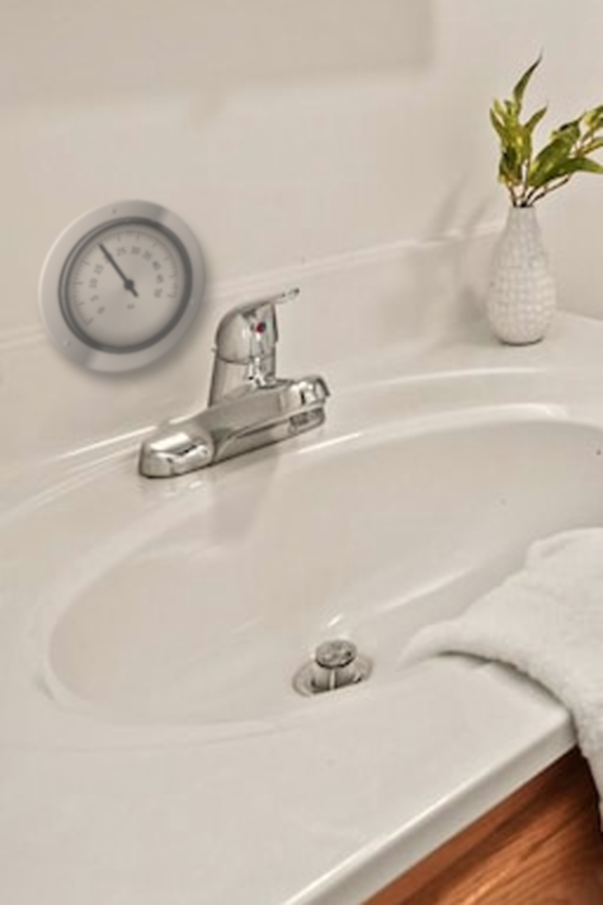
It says 20; kV
